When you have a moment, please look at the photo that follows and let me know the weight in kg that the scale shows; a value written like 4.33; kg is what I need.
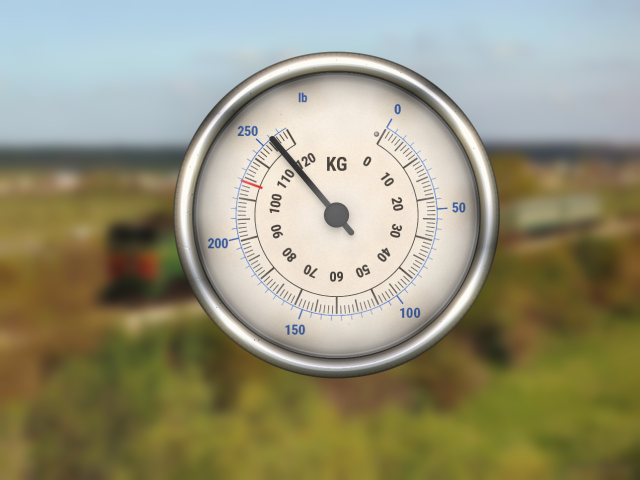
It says 116; kg
